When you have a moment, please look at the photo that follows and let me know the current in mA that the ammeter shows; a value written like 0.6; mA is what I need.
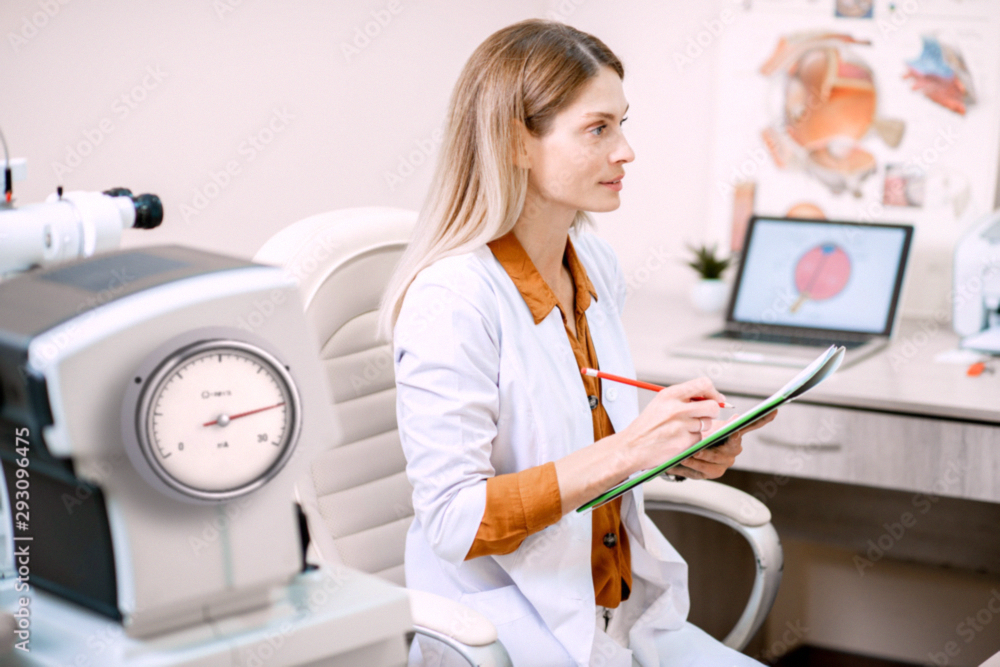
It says 25; mA
